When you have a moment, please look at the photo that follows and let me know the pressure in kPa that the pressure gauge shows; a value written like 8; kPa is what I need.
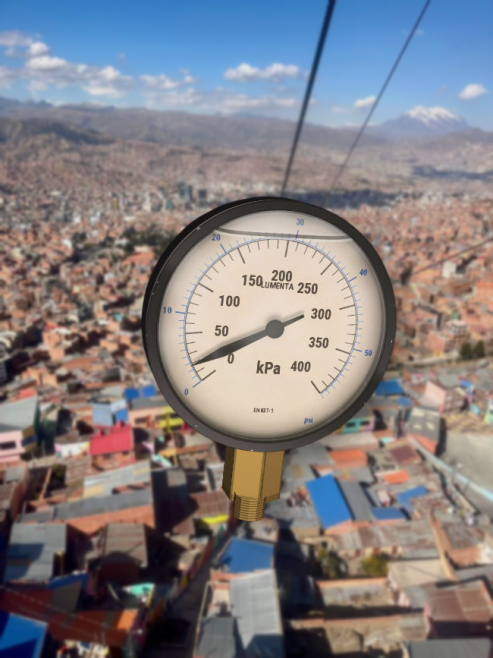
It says 20; kPa
